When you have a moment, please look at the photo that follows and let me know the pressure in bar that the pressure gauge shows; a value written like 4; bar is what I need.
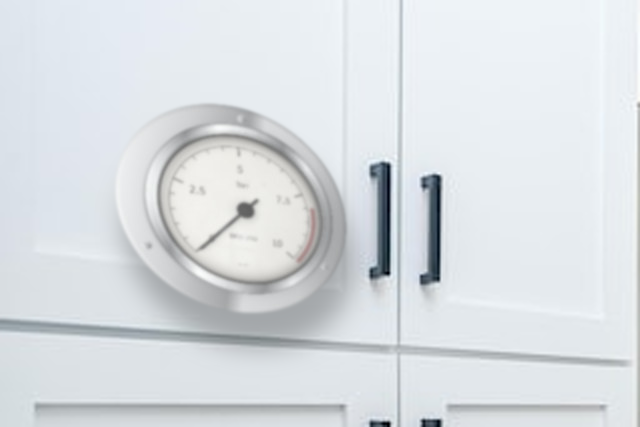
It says 0; bar
